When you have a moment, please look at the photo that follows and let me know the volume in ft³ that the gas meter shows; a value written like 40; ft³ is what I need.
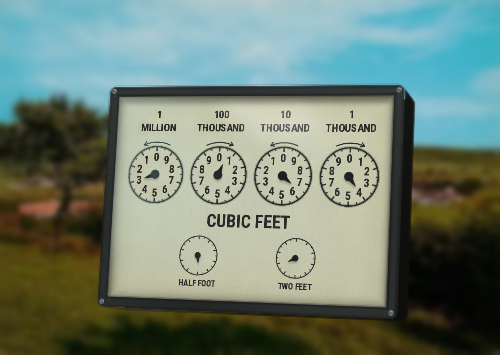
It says 306400; ft³
